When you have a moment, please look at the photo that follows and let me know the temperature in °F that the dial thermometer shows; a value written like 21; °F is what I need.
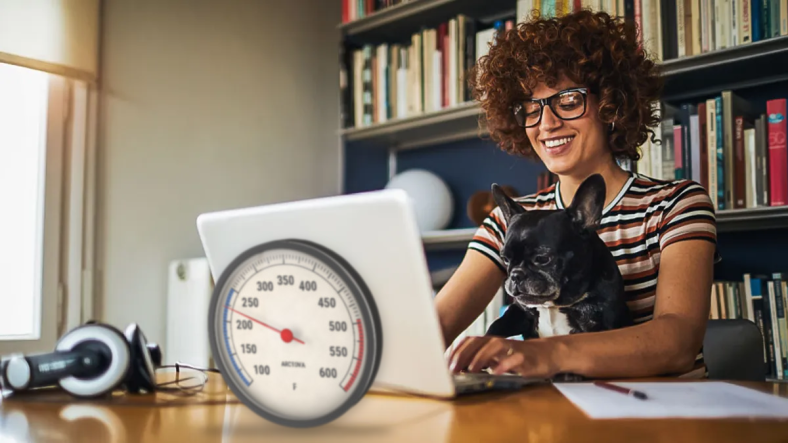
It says 225; °F
